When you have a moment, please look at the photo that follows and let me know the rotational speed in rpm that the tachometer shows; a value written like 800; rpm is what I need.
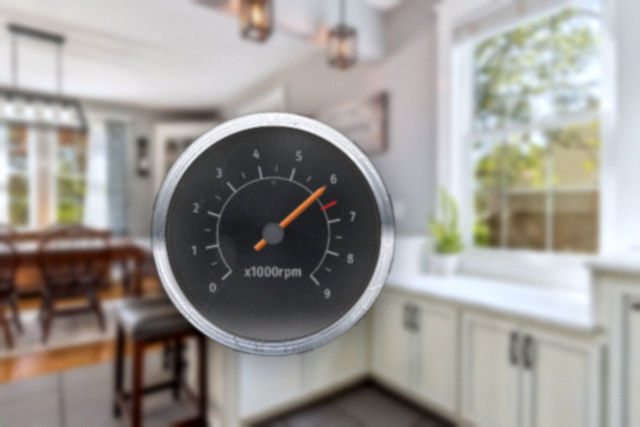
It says 6000; rpm
